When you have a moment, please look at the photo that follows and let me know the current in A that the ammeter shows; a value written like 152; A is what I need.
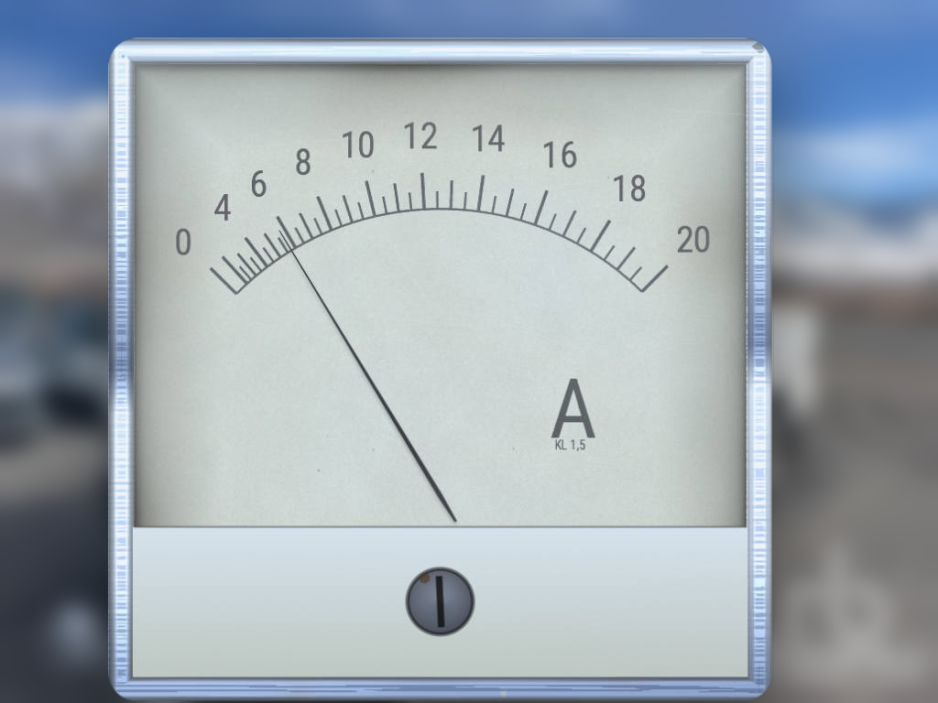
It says 5.75; A
